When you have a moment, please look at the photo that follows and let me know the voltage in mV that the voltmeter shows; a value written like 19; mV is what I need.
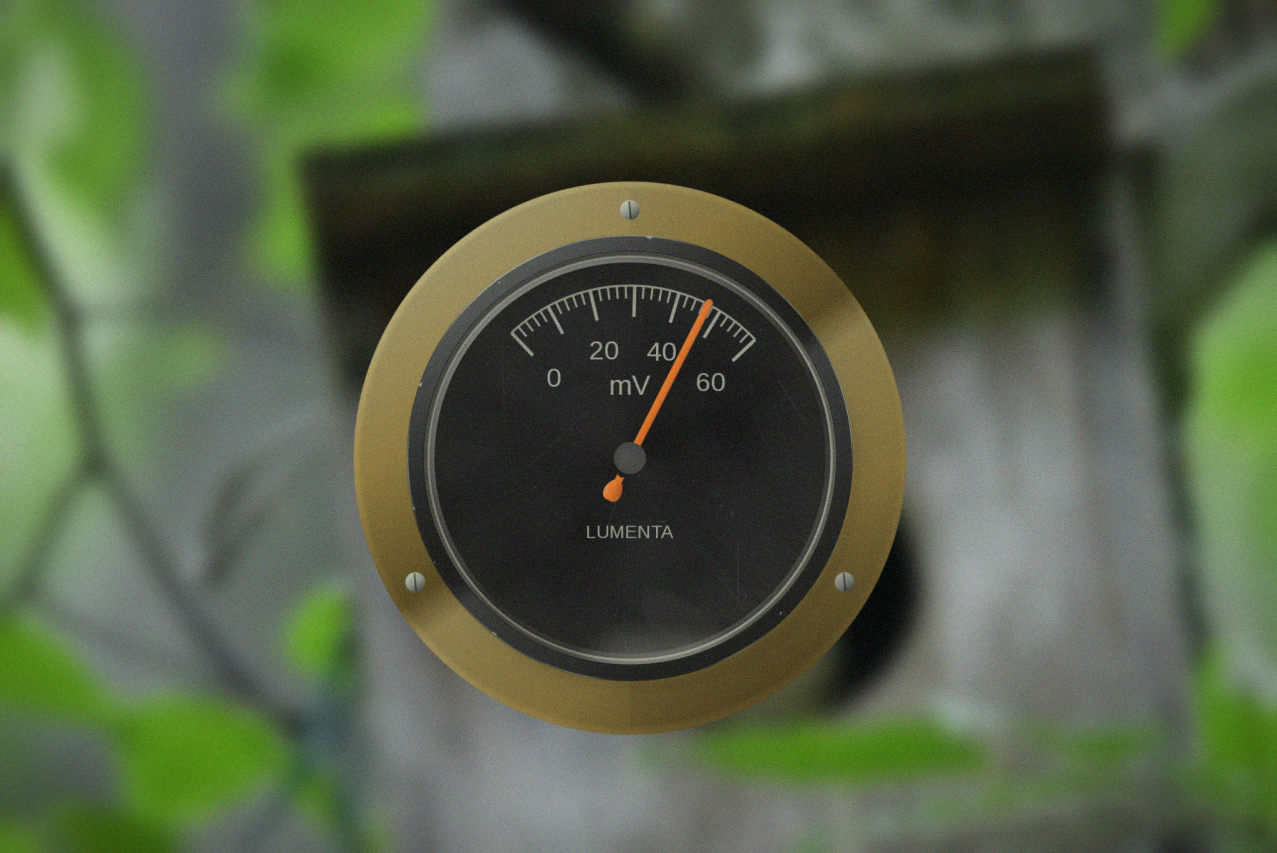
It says 47; mV
